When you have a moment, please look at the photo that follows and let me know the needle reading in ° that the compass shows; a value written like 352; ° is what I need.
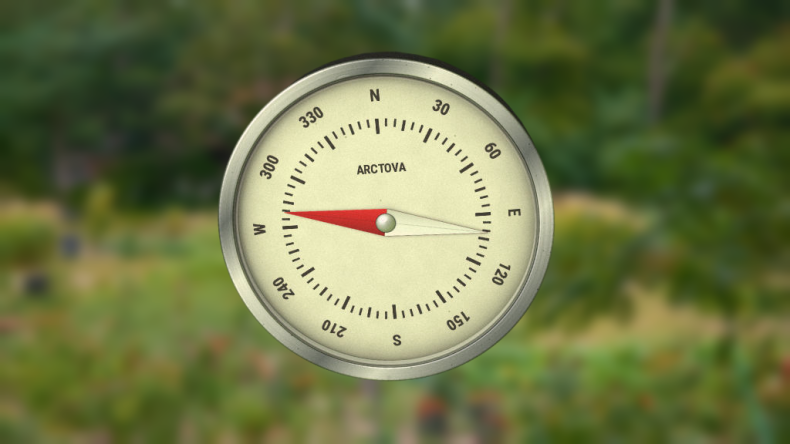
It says 280; °
